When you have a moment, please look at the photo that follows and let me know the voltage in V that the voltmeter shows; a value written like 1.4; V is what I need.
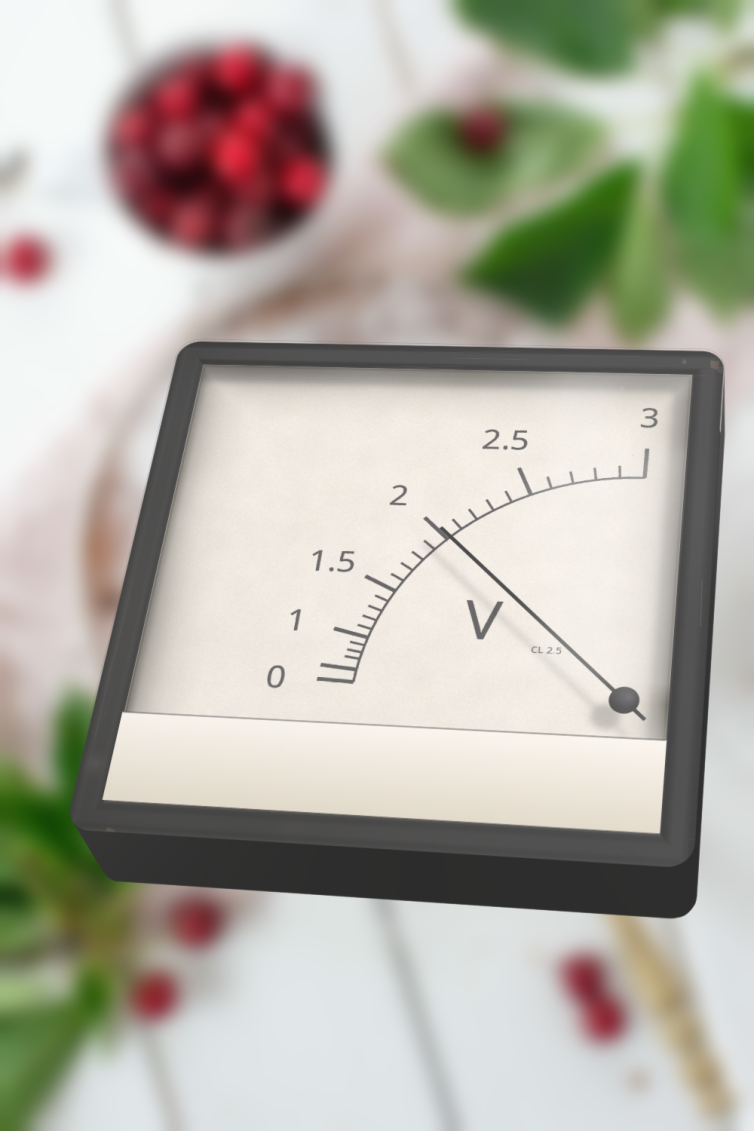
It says 2; V
